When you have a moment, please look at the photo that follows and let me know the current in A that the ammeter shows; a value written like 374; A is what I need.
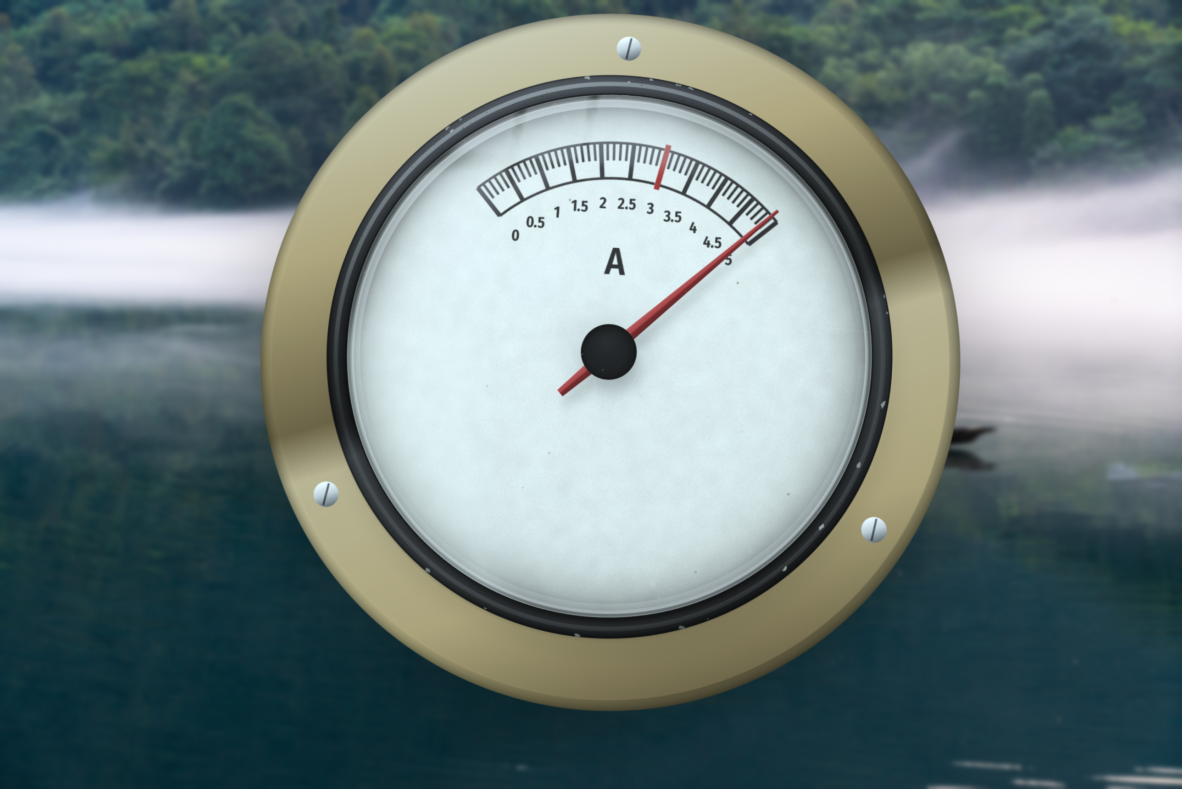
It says 4.9; A
